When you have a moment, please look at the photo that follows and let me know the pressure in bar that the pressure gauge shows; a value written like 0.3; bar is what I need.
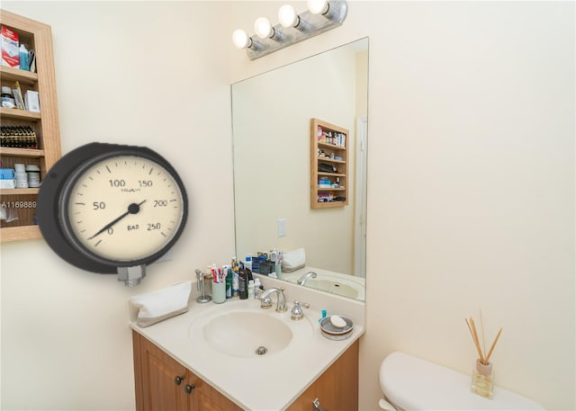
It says 10; bar
